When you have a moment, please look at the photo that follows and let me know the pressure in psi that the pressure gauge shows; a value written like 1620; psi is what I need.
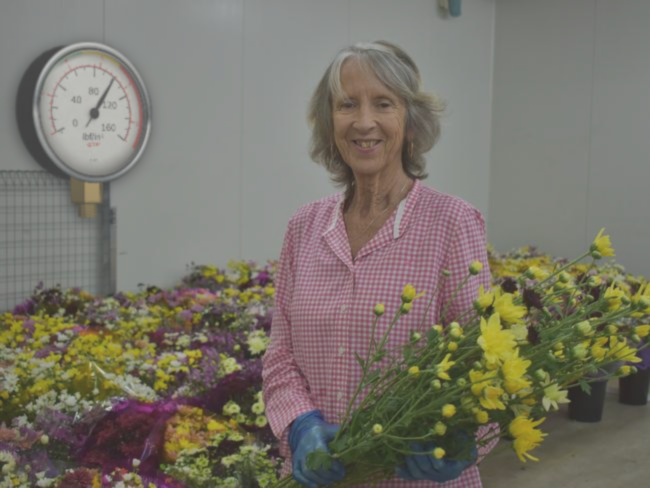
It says 100; psi
